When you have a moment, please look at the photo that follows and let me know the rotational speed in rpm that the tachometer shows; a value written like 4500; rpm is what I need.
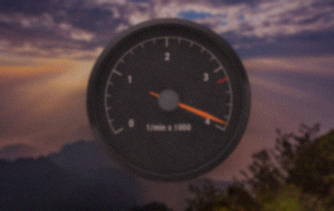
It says 3900; rpm
